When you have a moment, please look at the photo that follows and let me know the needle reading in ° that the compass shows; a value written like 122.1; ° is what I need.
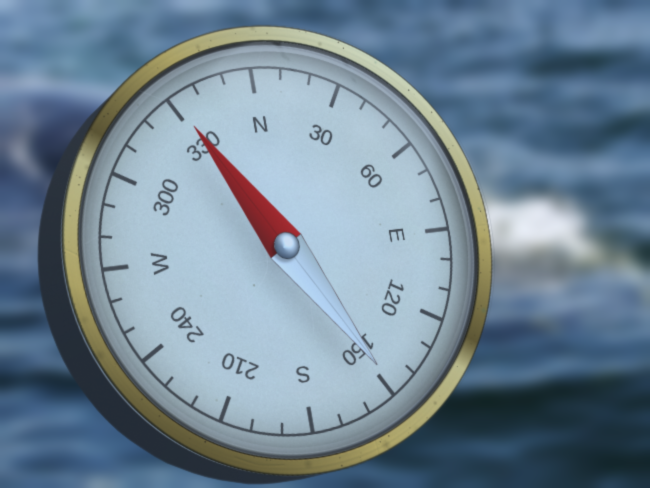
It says 330; °
